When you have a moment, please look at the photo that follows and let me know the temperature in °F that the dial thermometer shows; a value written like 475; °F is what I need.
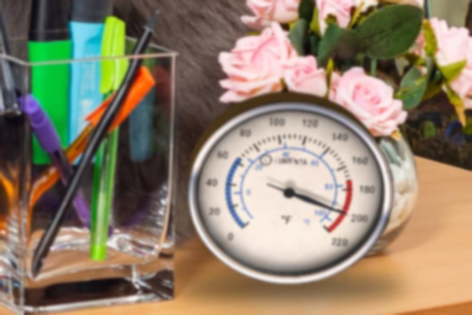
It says 200; °F
